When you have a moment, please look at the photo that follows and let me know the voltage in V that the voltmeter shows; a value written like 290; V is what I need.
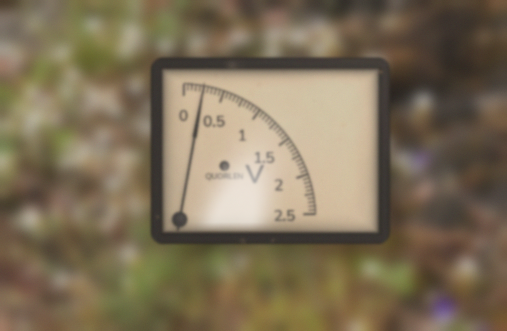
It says 0.25; V
